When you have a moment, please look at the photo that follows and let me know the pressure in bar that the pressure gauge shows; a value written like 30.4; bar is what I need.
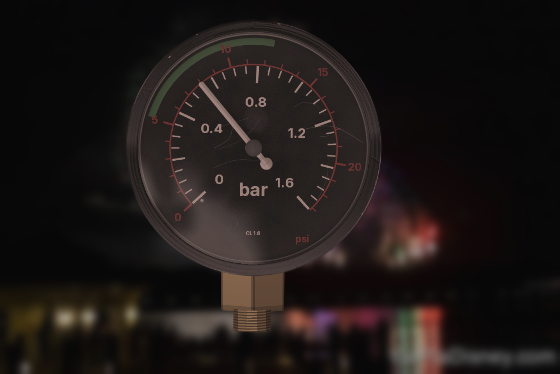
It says 0.55; bar
